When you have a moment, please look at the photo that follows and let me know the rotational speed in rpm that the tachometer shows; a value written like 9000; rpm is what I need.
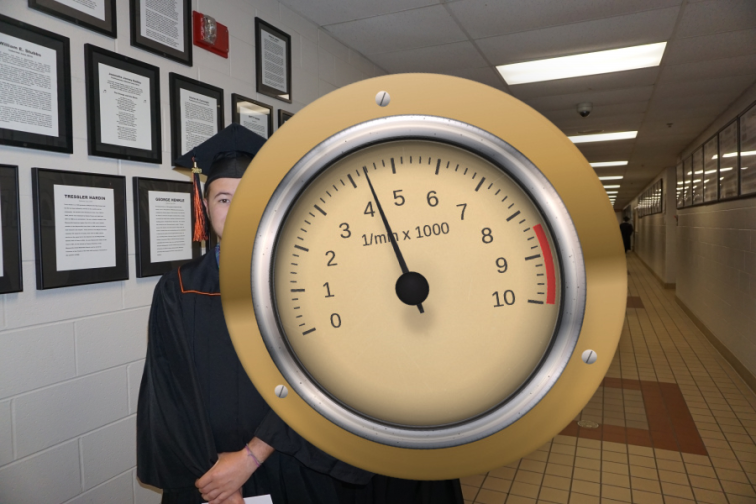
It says 4400; rpm
